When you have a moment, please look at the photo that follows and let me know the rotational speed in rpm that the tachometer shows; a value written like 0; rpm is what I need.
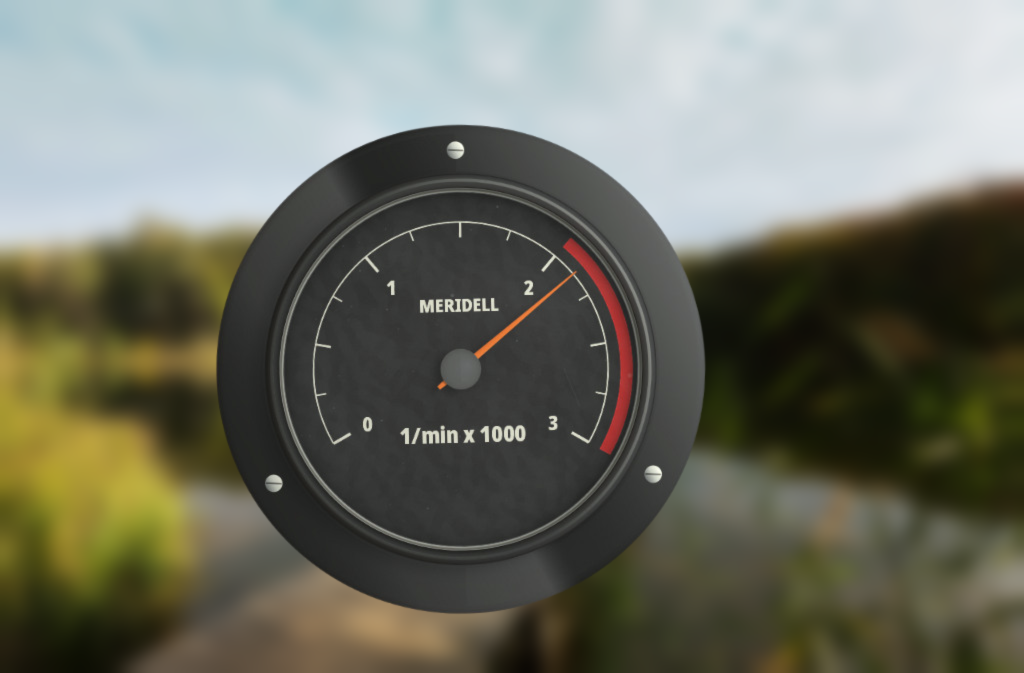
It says 2125; rpm
